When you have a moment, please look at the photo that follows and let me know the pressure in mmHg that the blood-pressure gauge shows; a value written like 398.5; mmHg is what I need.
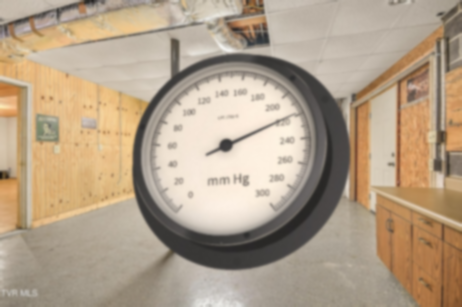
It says 220; mmHg
